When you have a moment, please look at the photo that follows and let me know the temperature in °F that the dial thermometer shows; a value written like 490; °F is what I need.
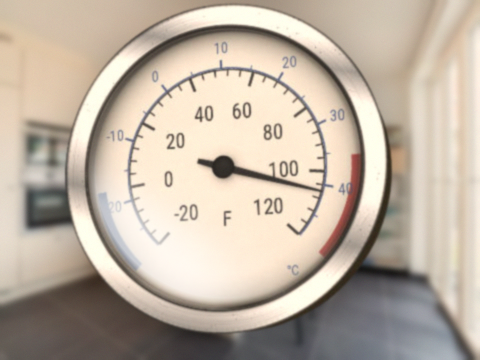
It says 106; °F
